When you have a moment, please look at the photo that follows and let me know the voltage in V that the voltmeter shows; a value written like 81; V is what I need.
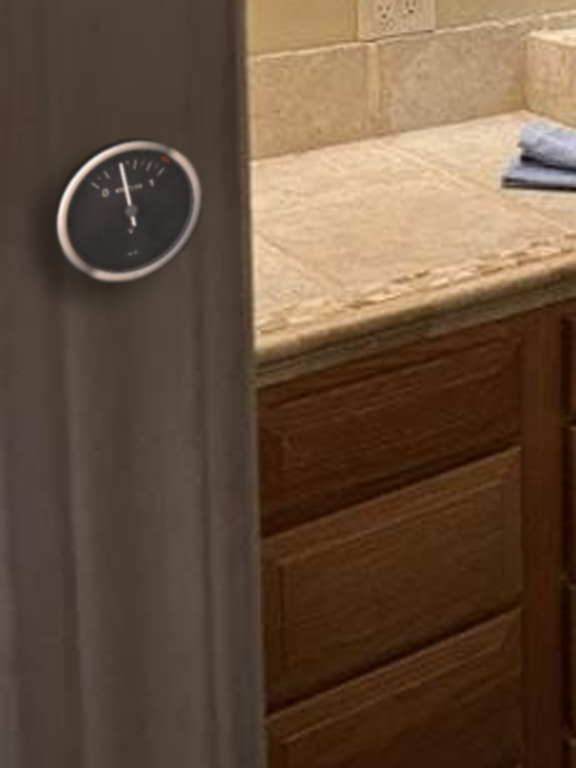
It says 0.4; V
